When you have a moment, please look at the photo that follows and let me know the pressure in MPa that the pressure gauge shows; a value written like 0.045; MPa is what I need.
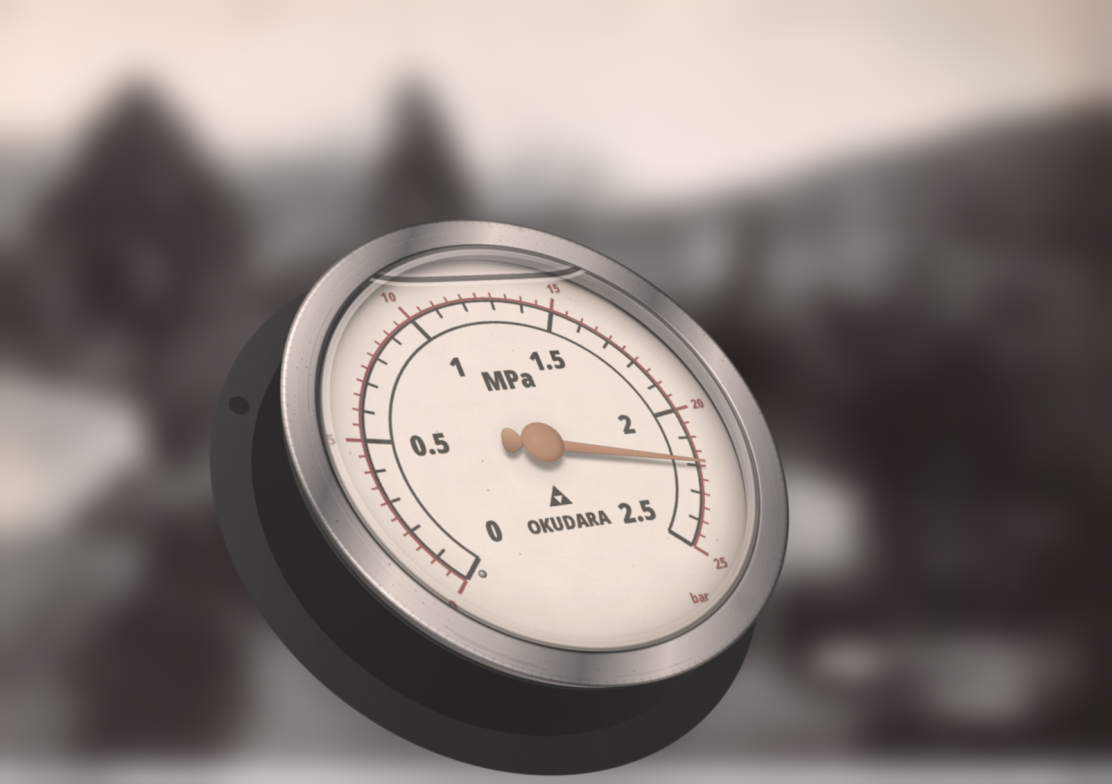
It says 2.2; MPa
